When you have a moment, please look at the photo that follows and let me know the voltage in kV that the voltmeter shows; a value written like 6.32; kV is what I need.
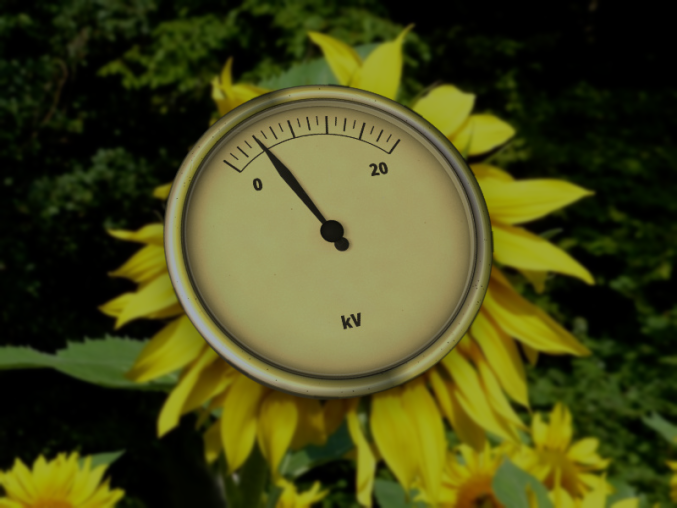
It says 4; kV
